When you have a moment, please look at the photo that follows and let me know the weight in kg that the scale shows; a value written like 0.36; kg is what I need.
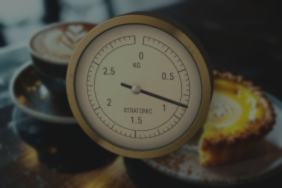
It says 0.85; kg
